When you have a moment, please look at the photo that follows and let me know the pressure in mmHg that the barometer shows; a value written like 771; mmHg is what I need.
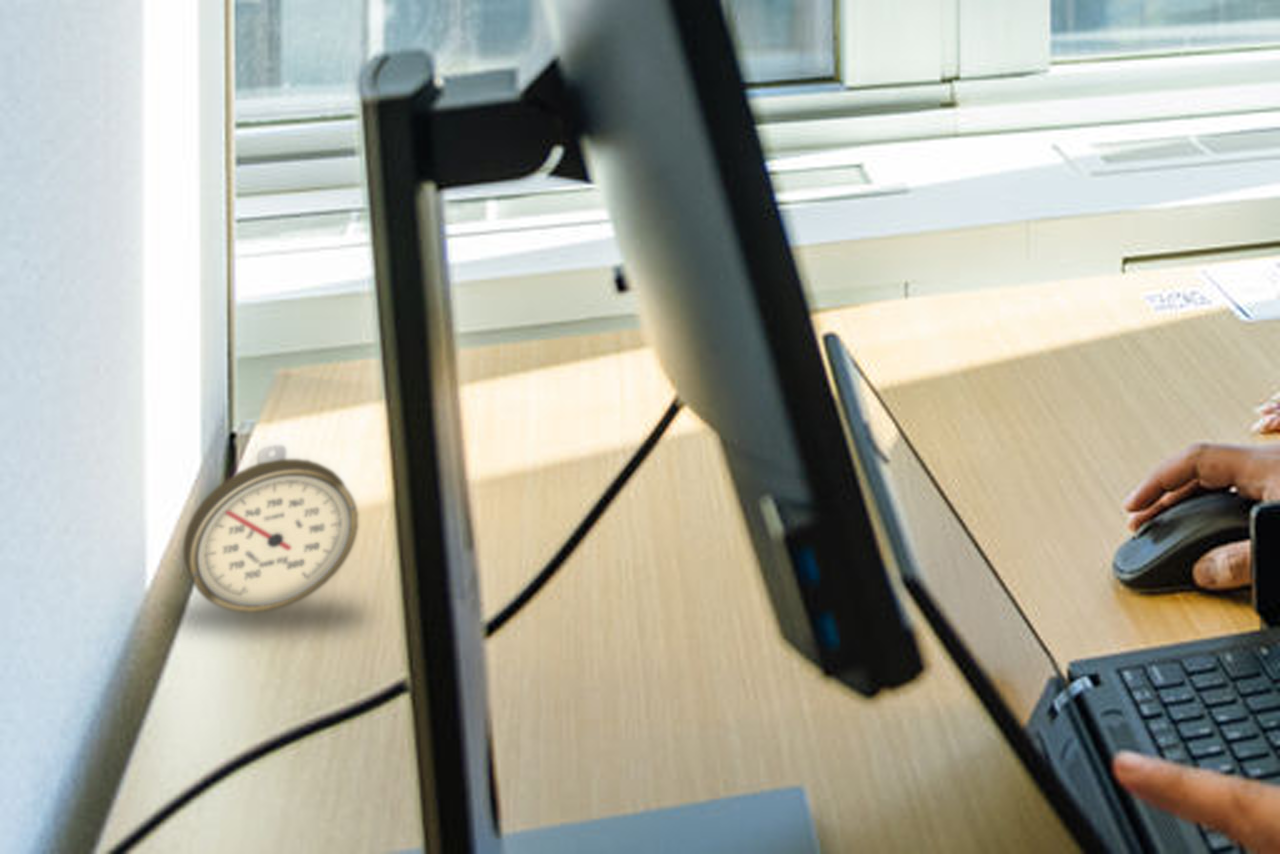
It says 735; mmHg
